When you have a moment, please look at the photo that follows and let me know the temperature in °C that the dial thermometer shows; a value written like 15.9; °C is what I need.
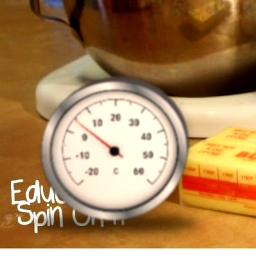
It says 5; °C
